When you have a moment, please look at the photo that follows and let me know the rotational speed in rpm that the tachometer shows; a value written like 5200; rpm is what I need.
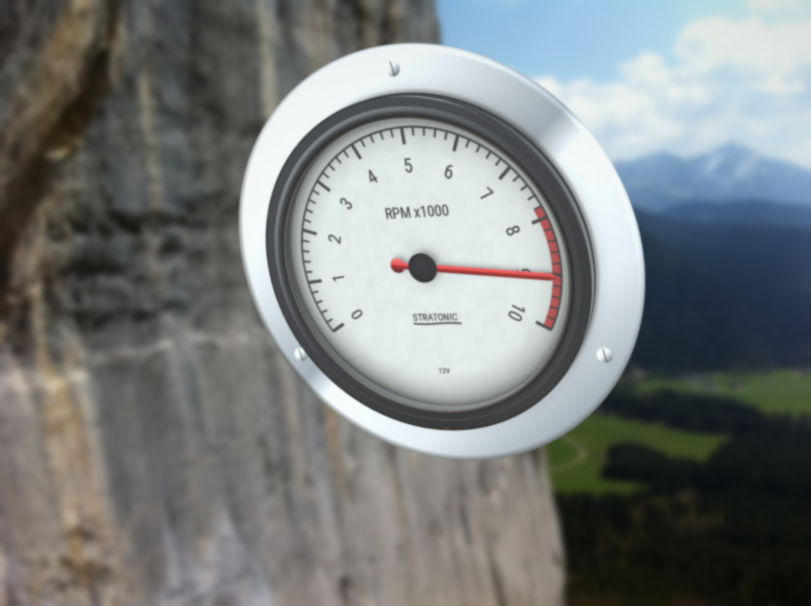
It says 9000; rpm
